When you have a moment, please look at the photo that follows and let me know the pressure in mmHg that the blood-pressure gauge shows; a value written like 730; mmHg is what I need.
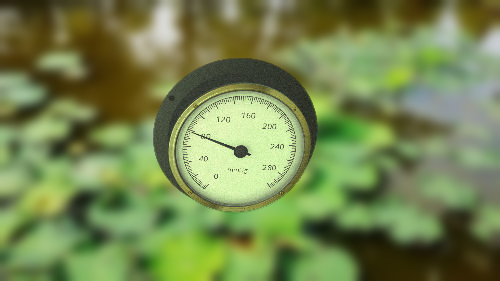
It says 80; mmHg
